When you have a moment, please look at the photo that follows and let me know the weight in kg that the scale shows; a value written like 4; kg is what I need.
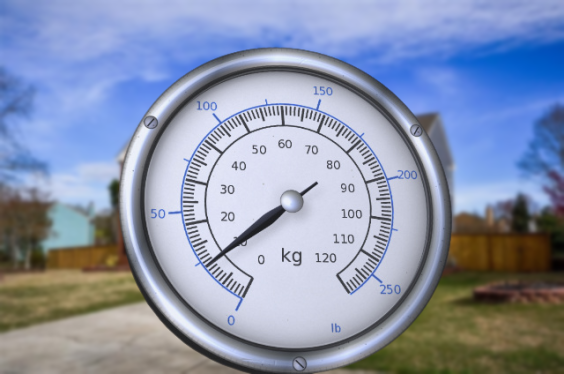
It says 10; kg
